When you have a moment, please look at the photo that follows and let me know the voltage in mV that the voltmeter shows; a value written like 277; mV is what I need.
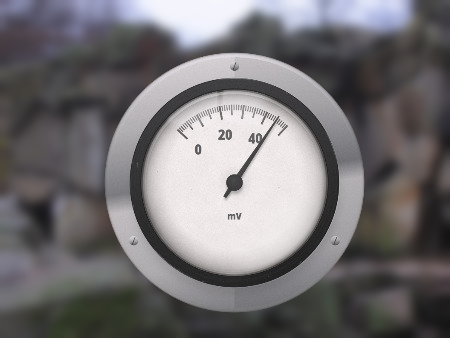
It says 45; mV
